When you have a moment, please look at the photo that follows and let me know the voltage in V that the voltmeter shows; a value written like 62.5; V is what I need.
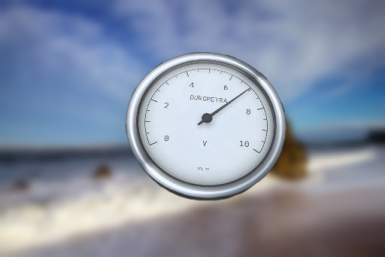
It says 7; V
